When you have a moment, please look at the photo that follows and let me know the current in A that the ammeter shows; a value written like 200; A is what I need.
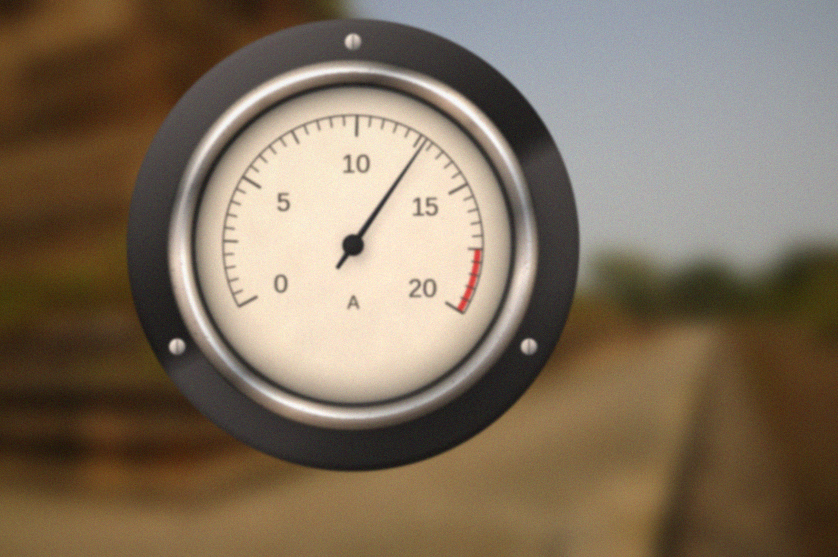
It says 12.75; A
